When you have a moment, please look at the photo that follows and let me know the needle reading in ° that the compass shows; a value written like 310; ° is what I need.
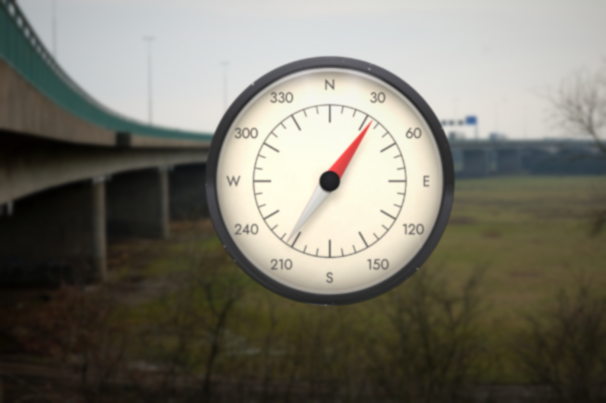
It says 35; °
